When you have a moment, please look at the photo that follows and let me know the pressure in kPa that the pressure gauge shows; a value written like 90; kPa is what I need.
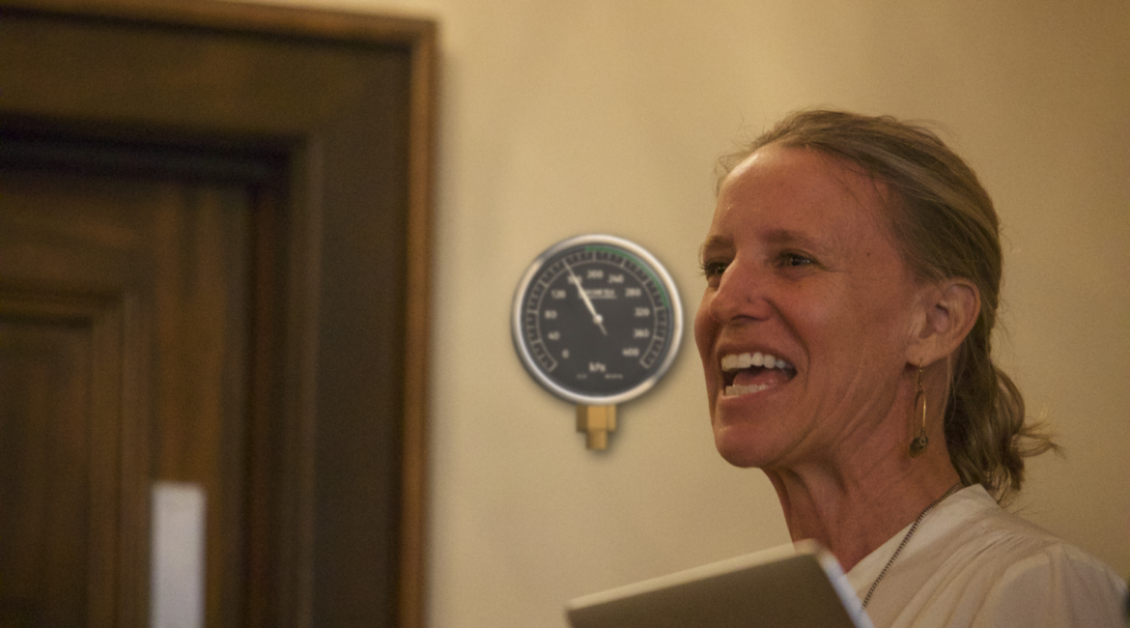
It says 160; kPa
